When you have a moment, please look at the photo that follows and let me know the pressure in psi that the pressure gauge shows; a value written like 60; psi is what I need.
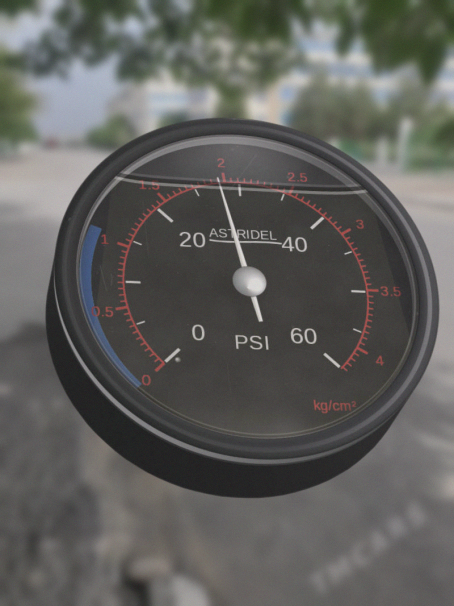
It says 27.5; psi
